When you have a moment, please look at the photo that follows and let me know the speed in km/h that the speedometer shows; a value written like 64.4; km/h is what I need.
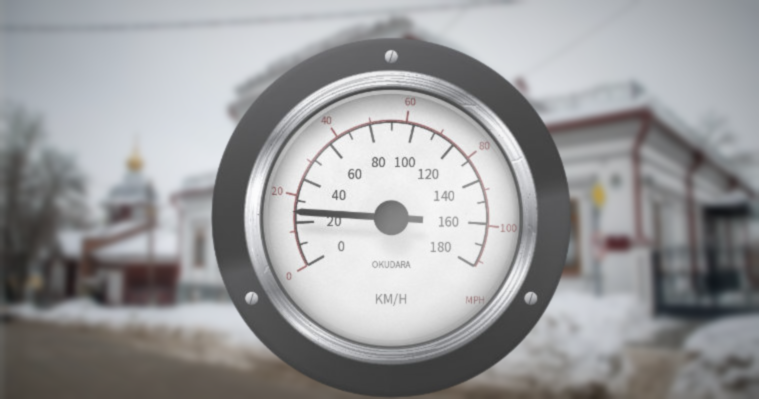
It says 25; km/h
